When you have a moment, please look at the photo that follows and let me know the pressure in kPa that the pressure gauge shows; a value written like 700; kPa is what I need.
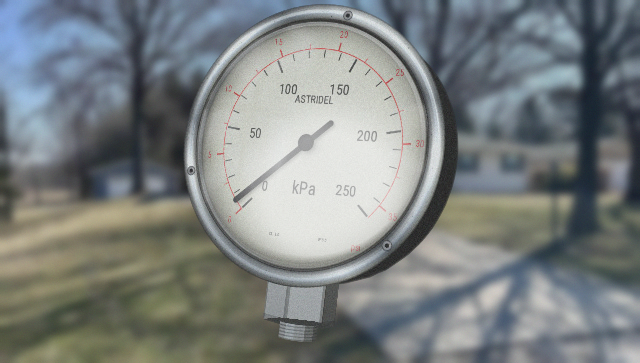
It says 5; kPa
